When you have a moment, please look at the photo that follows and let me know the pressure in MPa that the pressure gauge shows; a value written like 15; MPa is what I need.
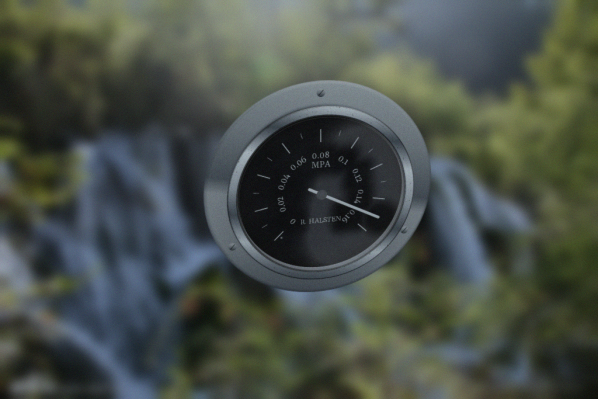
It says 0.15; MPa
